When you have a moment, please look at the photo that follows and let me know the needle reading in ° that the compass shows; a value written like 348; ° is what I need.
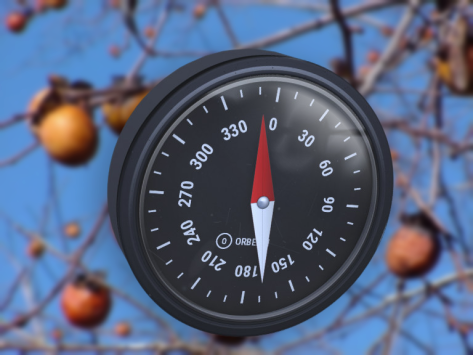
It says 350; °
